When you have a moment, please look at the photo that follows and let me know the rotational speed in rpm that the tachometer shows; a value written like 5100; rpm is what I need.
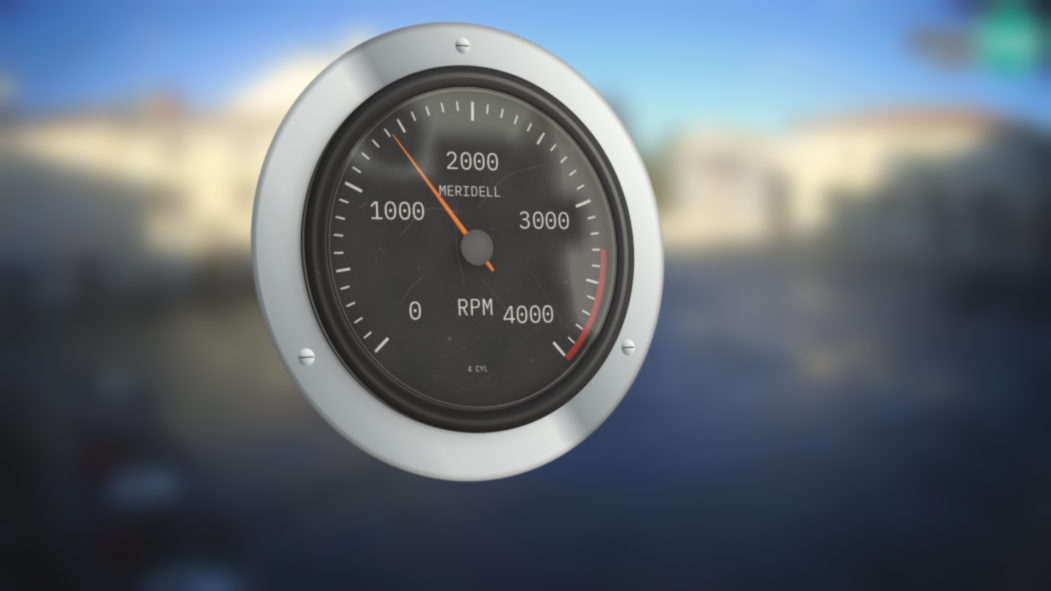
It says 1400; rpm
